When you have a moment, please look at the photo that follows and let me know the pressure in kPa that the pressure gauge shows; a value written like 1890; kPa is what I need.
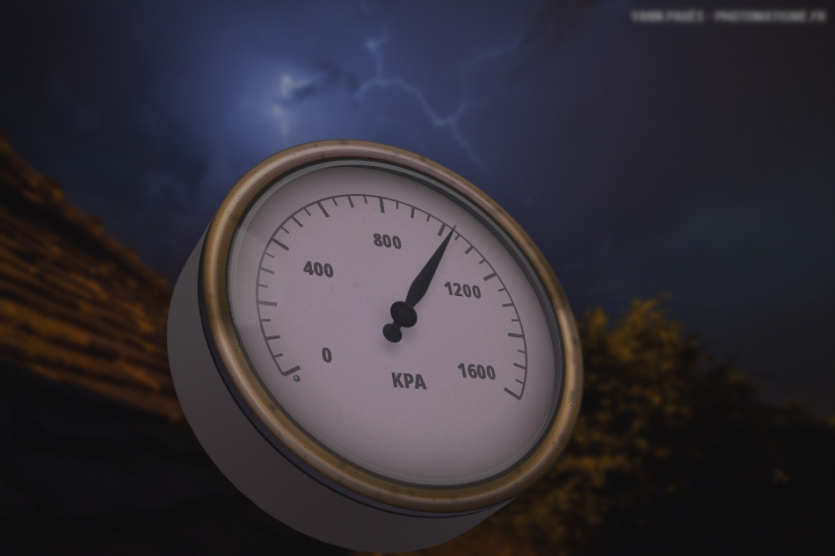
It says 1025; kPa
